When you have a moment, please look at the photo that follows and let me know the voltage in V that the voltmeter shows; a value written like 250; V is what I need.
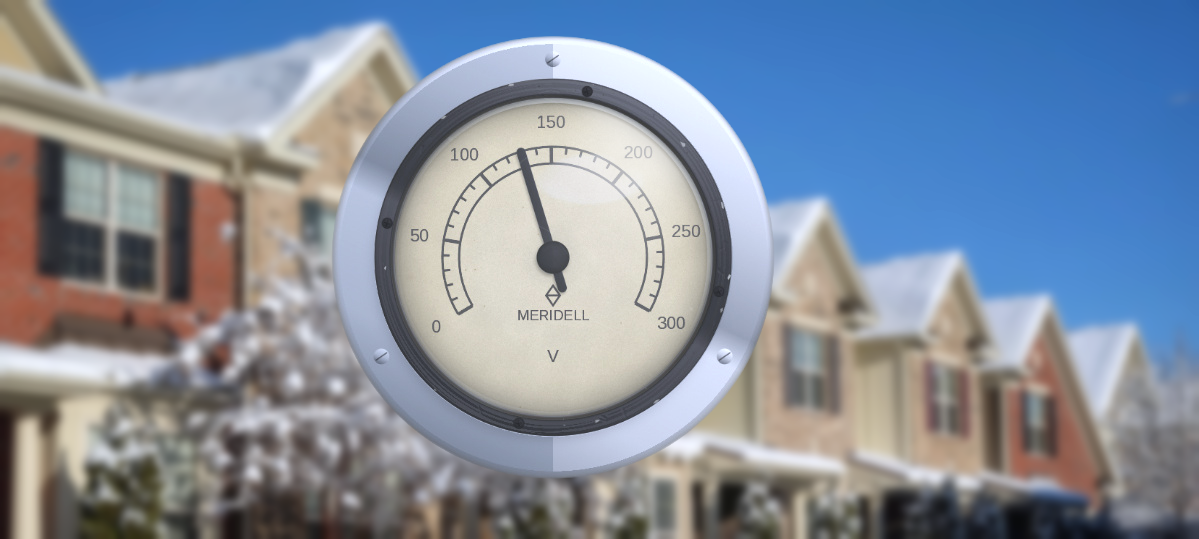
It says 130; V
